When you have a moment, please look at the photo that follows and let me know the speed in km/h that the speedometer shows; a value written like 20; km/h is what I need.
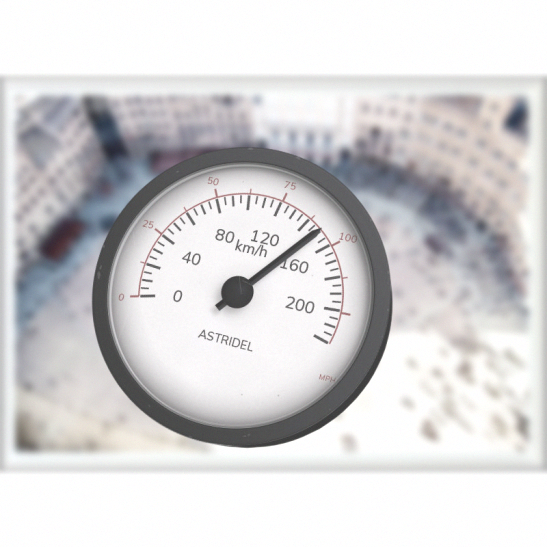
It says 150; km/h
